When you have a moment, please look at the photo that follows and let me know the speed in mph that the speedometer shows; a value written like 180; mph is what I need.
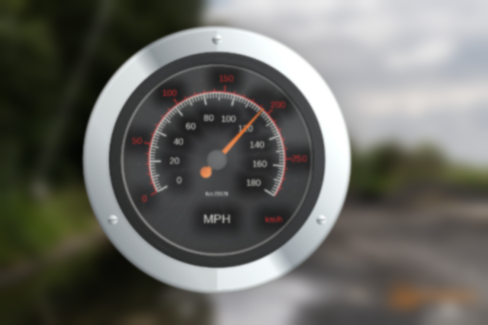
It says 120; mph
